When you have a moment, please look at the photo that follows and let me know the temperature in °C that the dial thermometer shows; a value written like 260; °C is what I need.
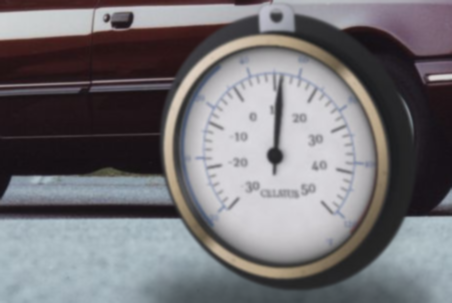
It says 12; °C
